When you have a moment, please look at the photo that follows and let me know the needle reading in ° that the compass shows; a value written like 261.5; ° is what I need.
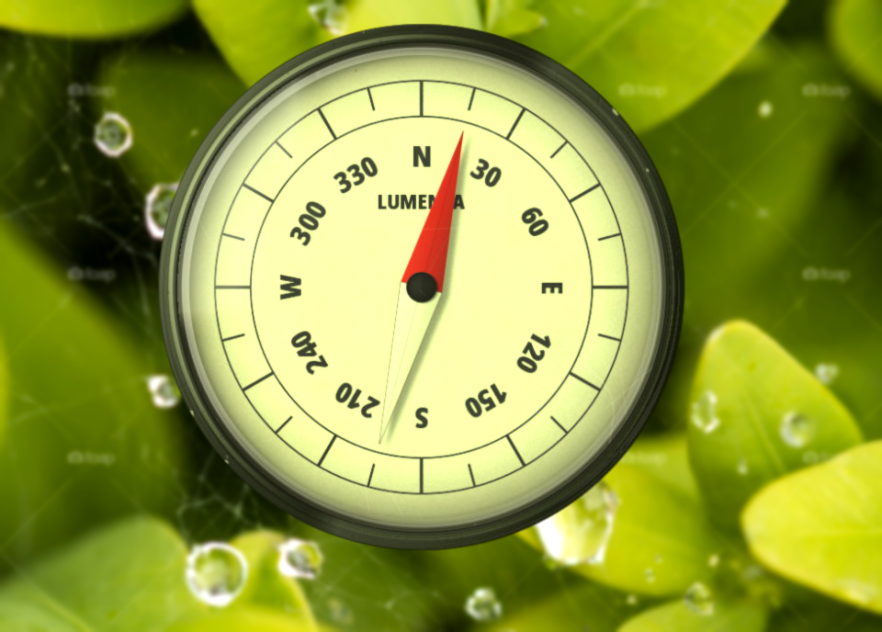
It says 15; °
